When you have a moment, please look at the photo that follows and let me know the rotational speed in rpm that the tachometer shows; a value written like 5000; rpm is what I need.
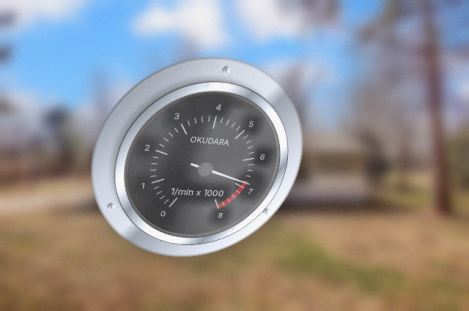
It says 6800; rpm
